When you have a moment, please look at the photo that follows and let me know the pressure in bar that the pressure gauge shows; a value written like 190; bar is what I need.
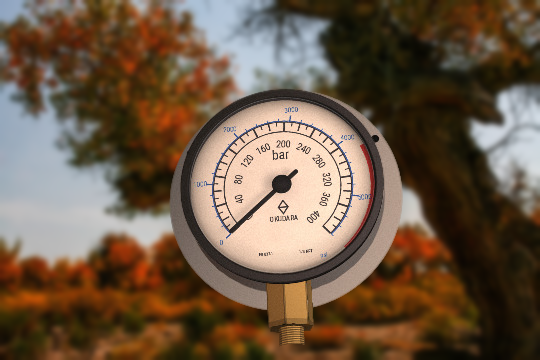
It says 0; bar
